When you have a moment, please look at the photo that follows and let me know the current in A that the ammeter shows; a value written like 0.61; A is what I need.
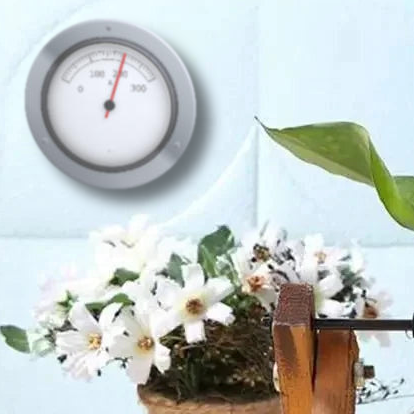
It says 200; A
